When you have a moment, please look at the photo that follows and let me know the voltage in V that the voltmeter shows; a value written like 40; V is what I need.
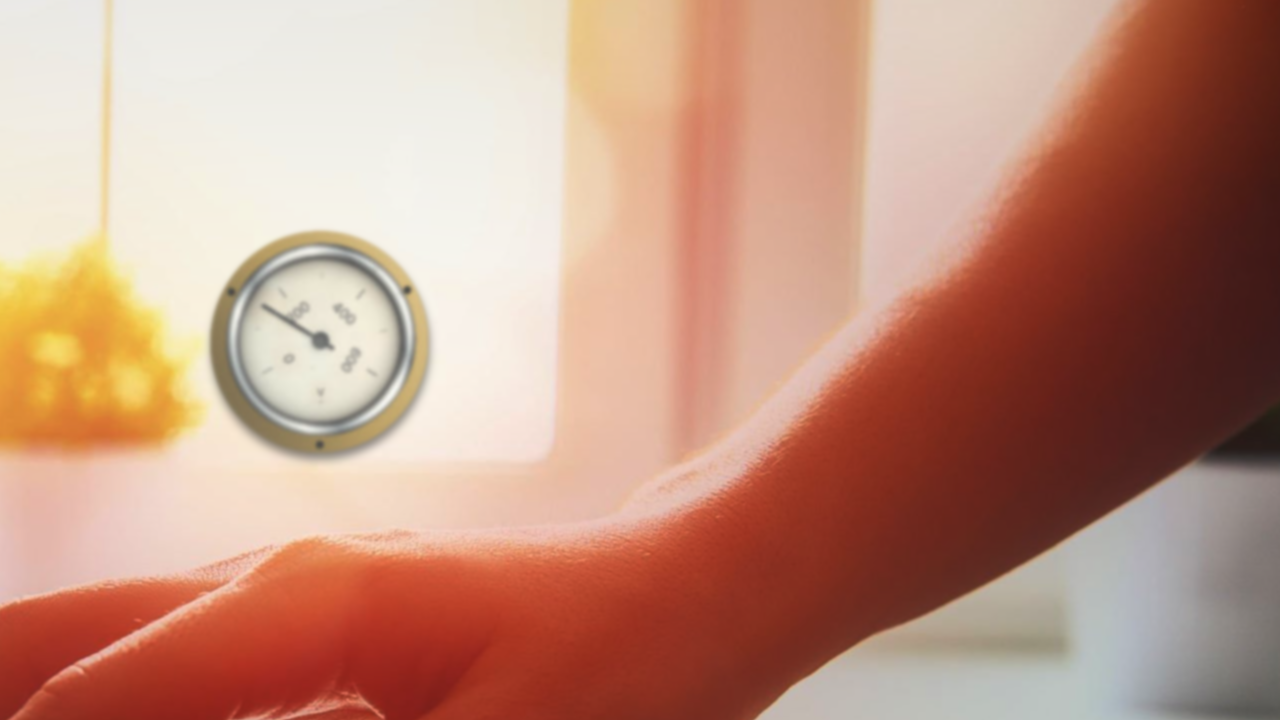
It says 150; V
